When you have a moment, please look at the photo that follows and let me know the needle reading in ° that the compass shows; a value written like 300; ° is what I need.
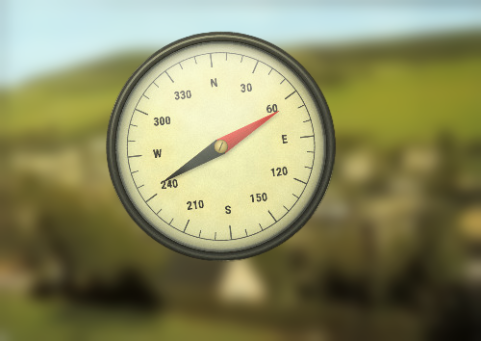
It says 65; °
